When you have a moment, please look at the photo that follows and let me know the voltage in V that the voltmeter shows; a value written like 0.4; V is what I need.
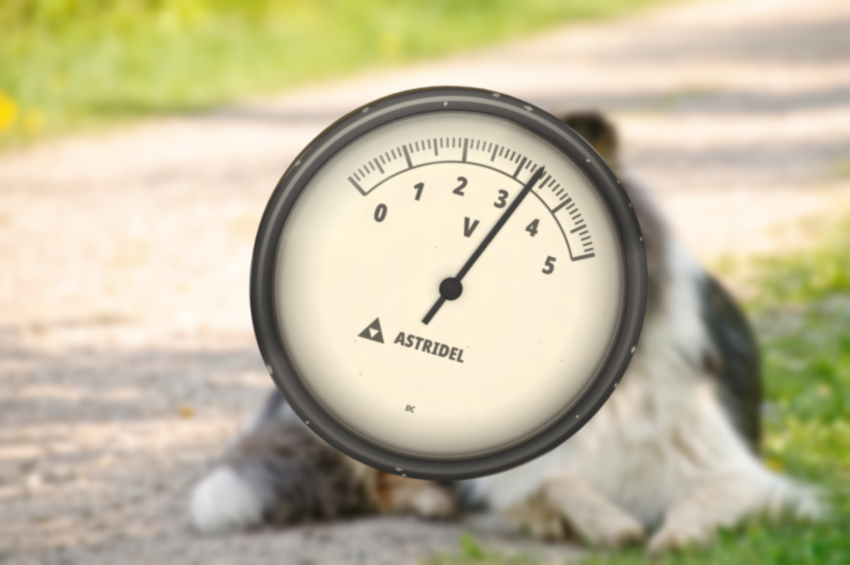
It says 3.3; V
